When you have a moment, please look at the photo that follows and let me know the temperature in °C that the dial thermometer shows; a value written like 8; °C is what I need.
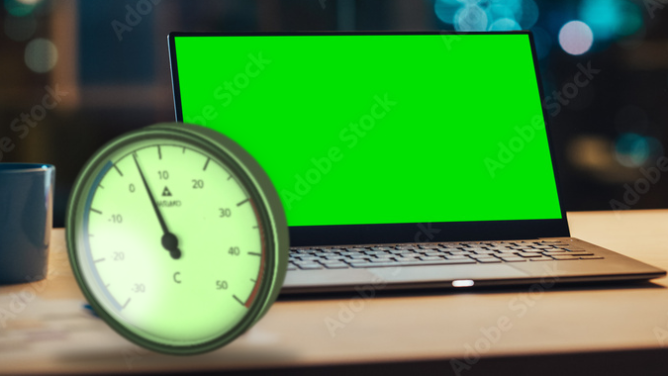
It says 5; °C
